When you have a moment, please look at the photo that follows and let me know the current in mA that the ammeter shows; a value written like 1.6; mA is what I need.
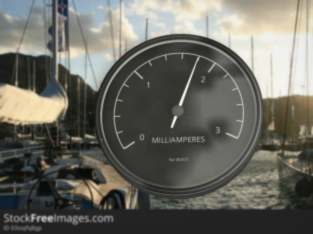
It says 1.8; mA
